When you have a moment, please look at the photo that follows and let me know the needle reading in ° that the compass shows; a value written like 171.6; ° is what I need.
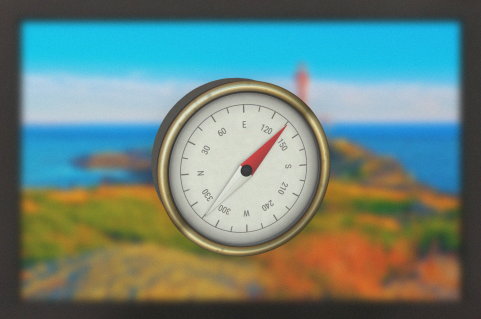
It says 135; °
